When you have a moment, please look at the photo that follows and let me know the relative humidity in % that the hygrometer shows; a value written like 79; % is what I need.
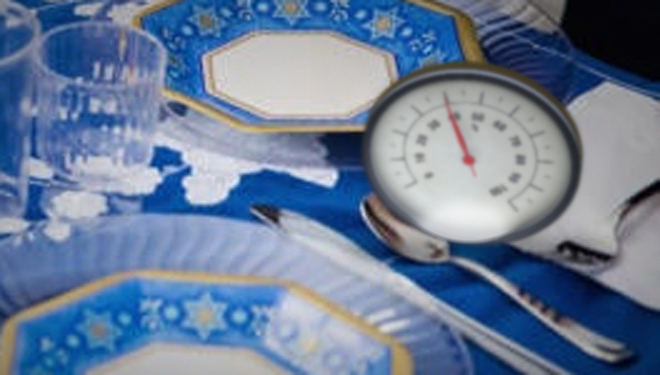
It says 40; %
